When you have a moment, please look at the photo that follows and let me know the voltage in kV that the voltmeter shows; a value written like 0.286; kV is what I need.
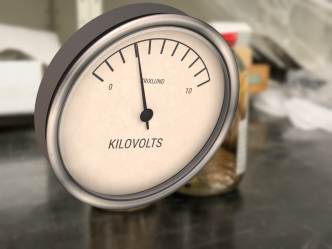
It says 3; kV
